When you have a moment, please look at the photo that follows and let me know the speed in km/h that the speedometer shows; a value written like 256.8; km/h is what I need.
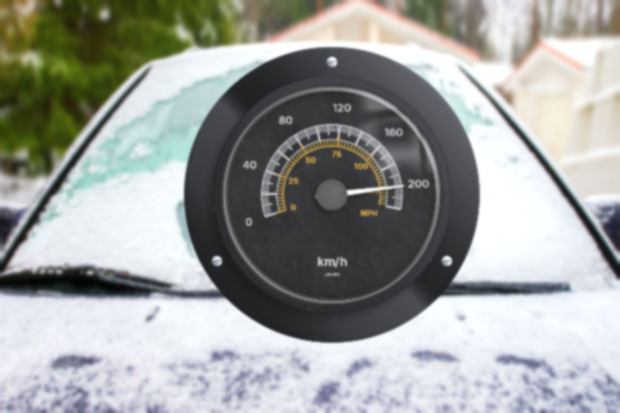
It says 200; km/h
